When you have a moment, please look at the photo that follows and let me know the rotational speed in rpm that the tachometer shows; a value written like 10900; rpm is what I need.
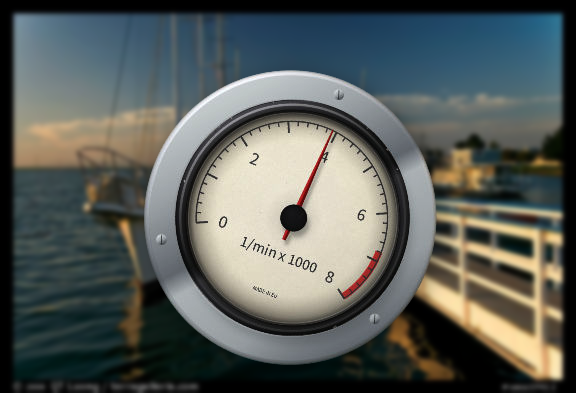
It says 3900; rpm
